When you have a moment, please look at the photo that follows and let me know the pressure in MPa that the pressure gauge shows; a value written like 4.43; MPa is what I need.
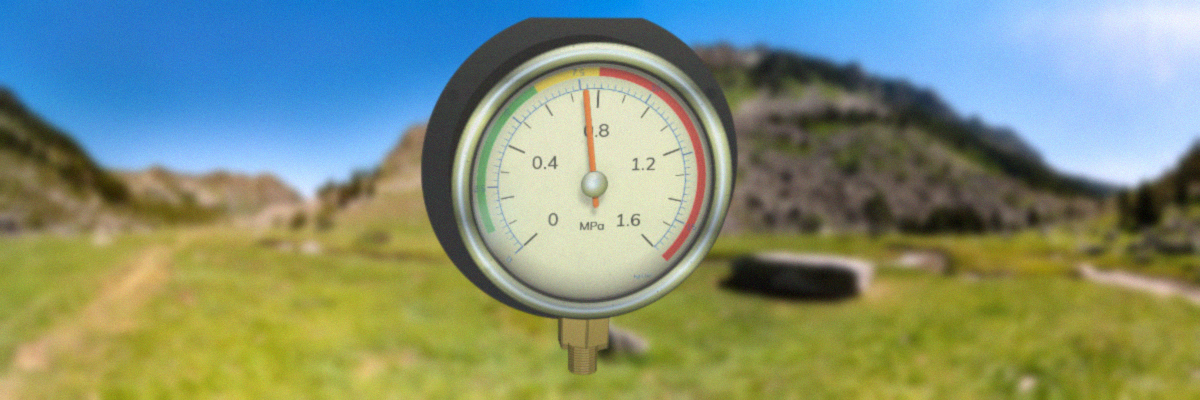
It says 0.75; MPa
